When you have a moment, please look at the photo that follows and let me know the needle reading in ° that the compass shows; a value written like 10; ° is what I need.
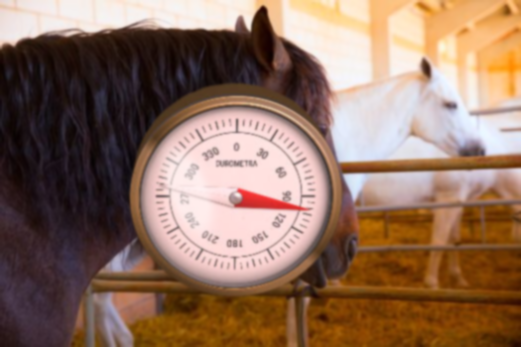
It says 100; °
